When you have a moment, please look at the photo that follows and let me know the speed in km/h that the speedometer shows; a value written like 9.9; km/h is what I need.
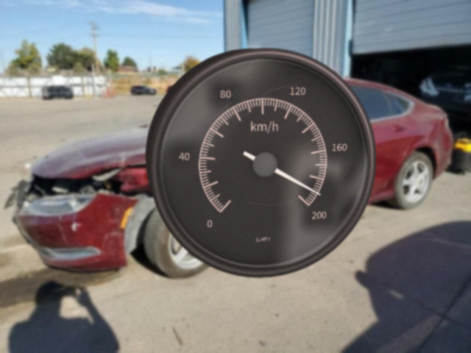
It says 190; km/h
